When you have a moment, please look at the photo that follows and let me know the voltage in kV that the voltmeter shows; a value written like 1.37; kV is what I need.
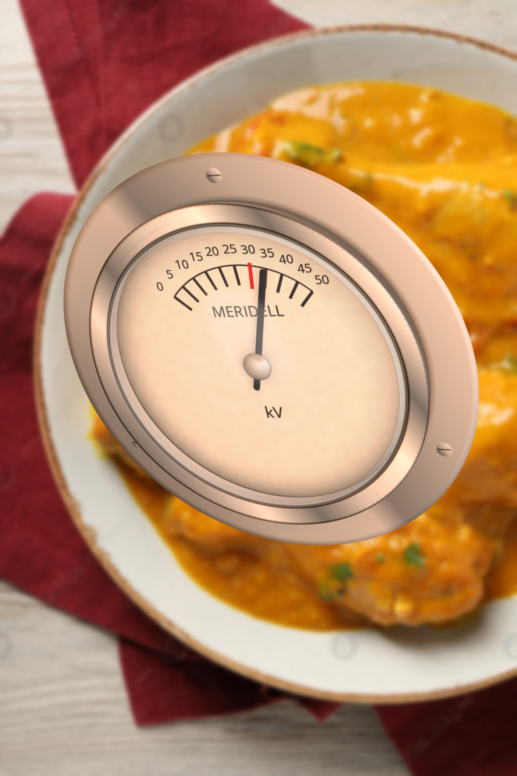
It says 35; kV
